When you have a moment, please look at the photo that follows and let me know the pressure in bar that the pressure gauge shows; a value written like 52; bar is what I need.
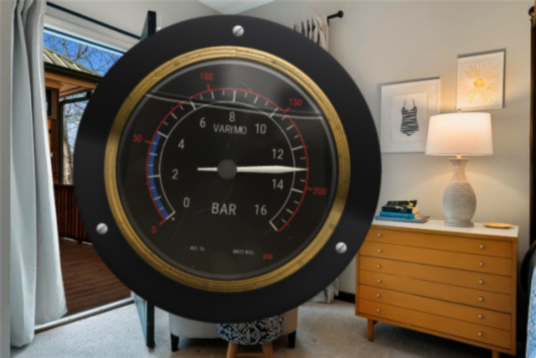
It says 13; bar
